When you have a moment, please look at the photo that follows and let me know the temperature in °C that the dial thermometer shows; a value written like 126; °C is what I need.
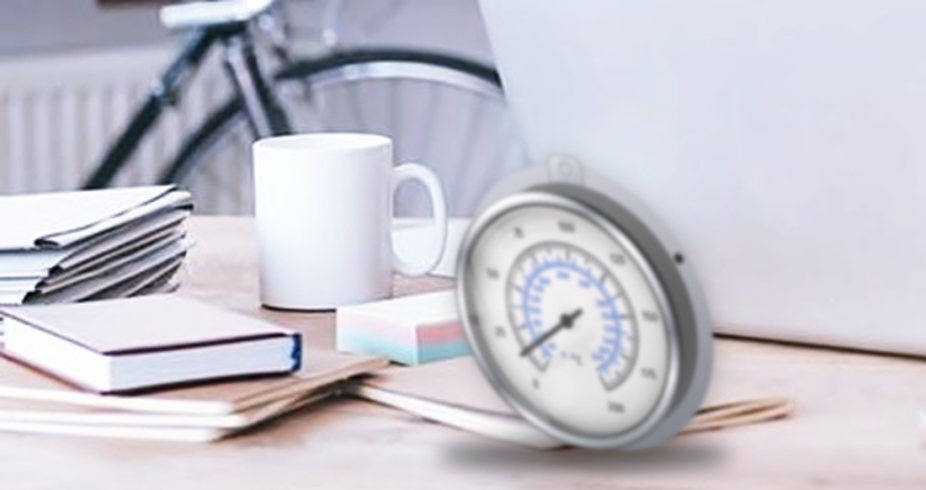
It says 12.5; °C
